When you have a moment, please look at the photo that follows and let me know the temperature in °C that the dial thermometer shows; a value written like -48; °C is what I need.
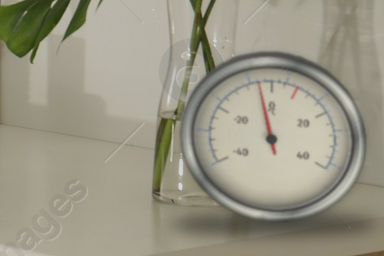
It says -4; °C
